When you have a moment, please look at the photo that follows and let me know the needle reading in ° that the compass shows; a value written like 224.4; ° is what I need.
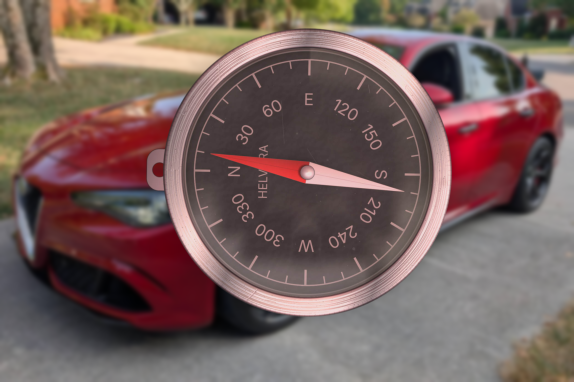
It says 10; °
